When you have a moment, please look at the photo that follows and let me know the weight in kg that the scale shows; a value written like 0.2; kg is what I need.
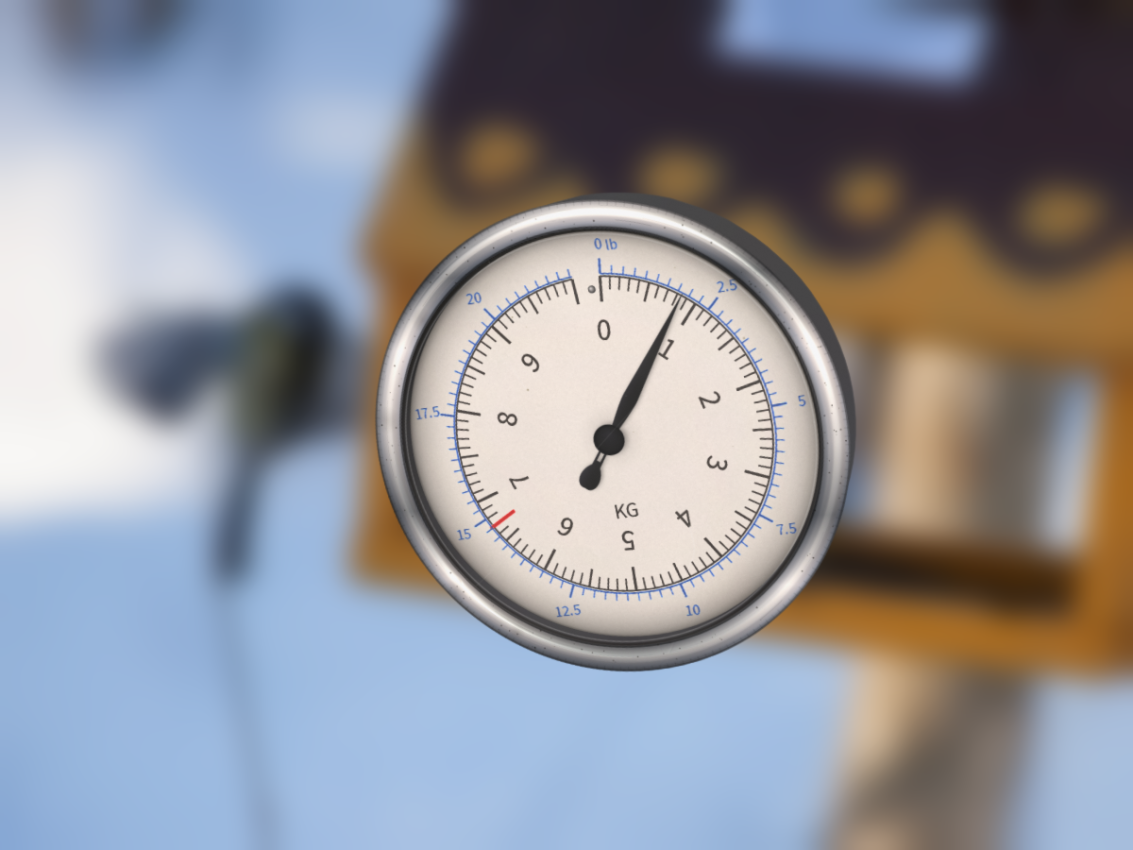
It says 0.85; kg
